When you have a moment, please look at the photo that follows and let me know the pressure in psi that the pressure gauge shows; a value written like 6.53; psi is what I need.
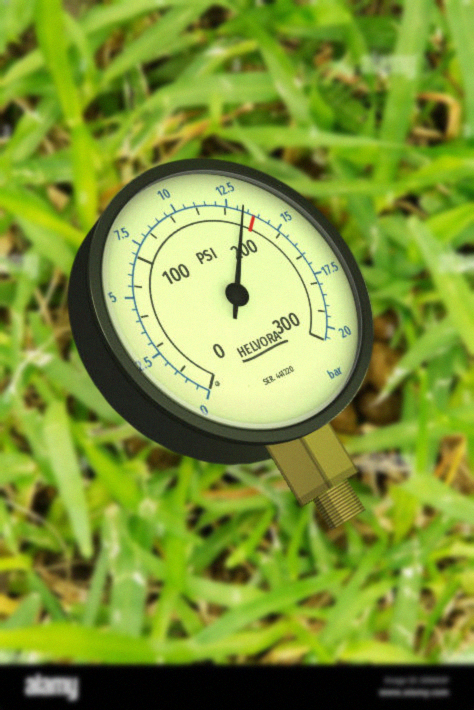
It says 190; psi
